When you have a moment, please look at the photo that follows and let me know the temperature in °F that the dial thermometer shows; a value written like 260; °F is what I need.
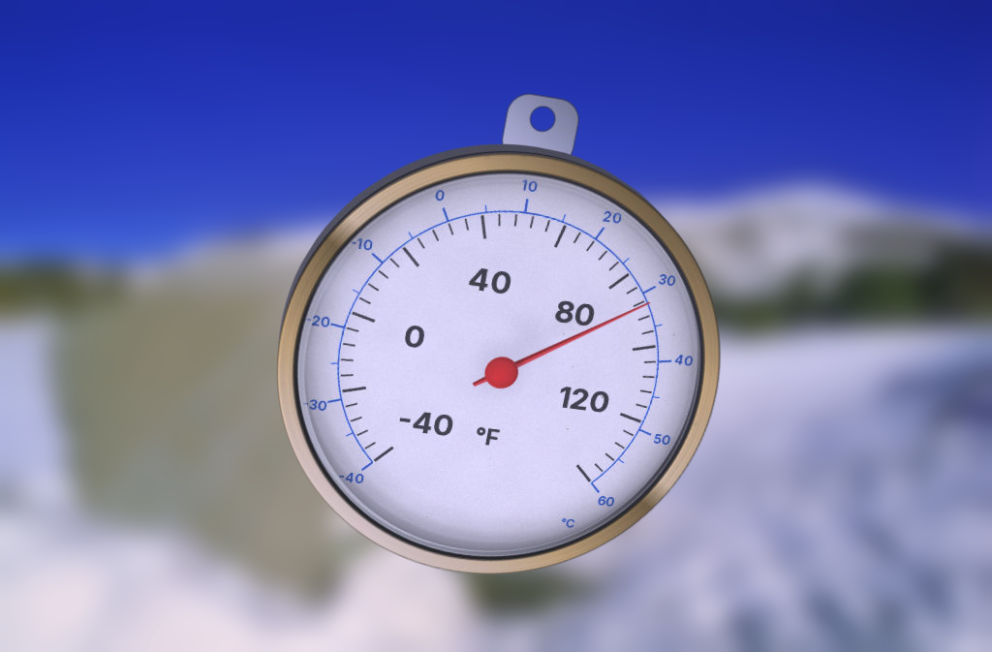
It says 88; °F
